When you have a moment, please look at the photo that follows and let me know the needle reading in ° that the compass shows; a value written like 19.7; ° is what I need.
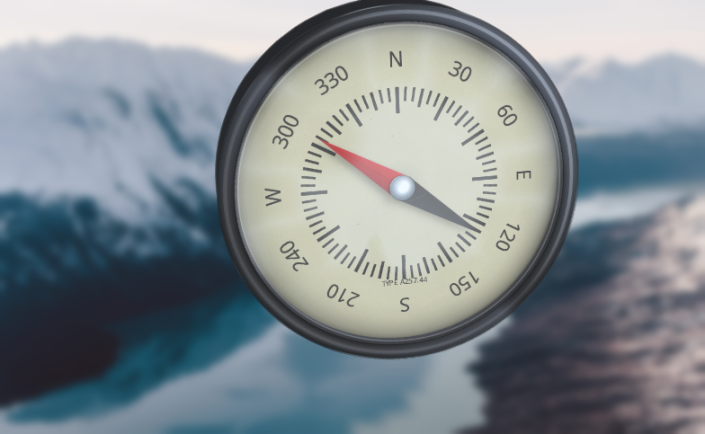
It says 305; °
